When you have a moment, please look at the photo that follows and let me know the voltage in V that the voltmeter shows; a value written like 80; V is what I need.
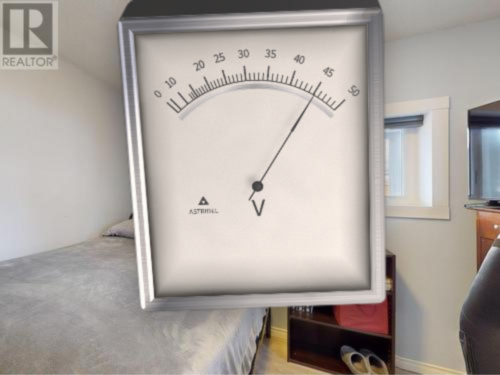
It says 45; V
